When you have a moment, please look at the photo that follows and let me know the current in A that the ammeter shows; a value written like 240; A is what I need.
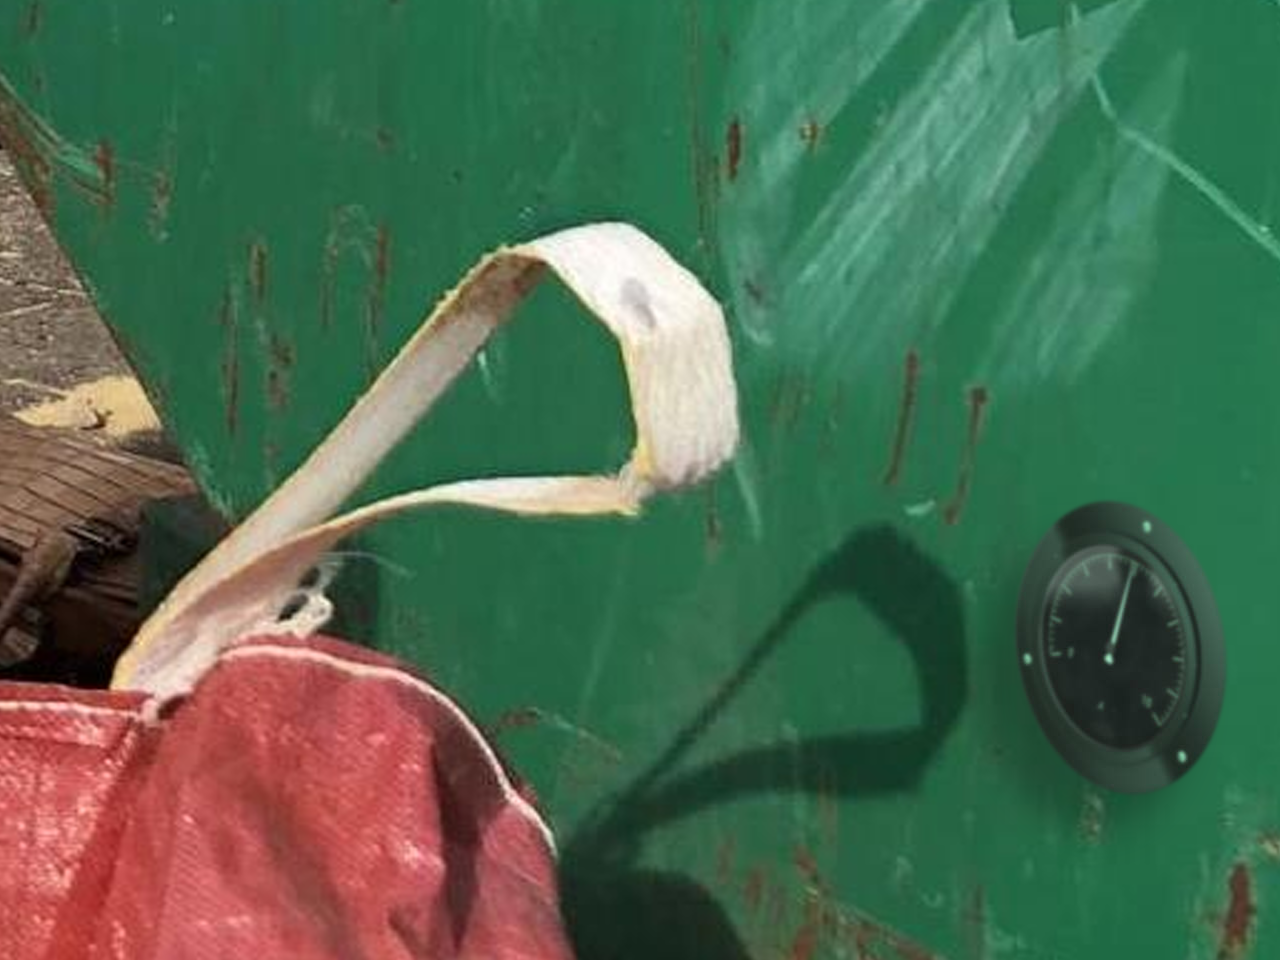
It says 5; A
